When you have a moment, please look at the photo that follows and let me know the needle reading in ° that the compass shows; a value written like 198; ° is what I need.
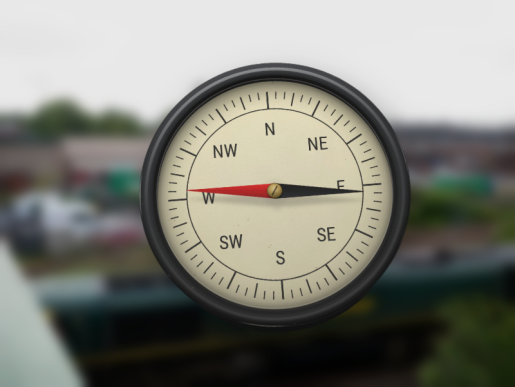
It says 275; °
